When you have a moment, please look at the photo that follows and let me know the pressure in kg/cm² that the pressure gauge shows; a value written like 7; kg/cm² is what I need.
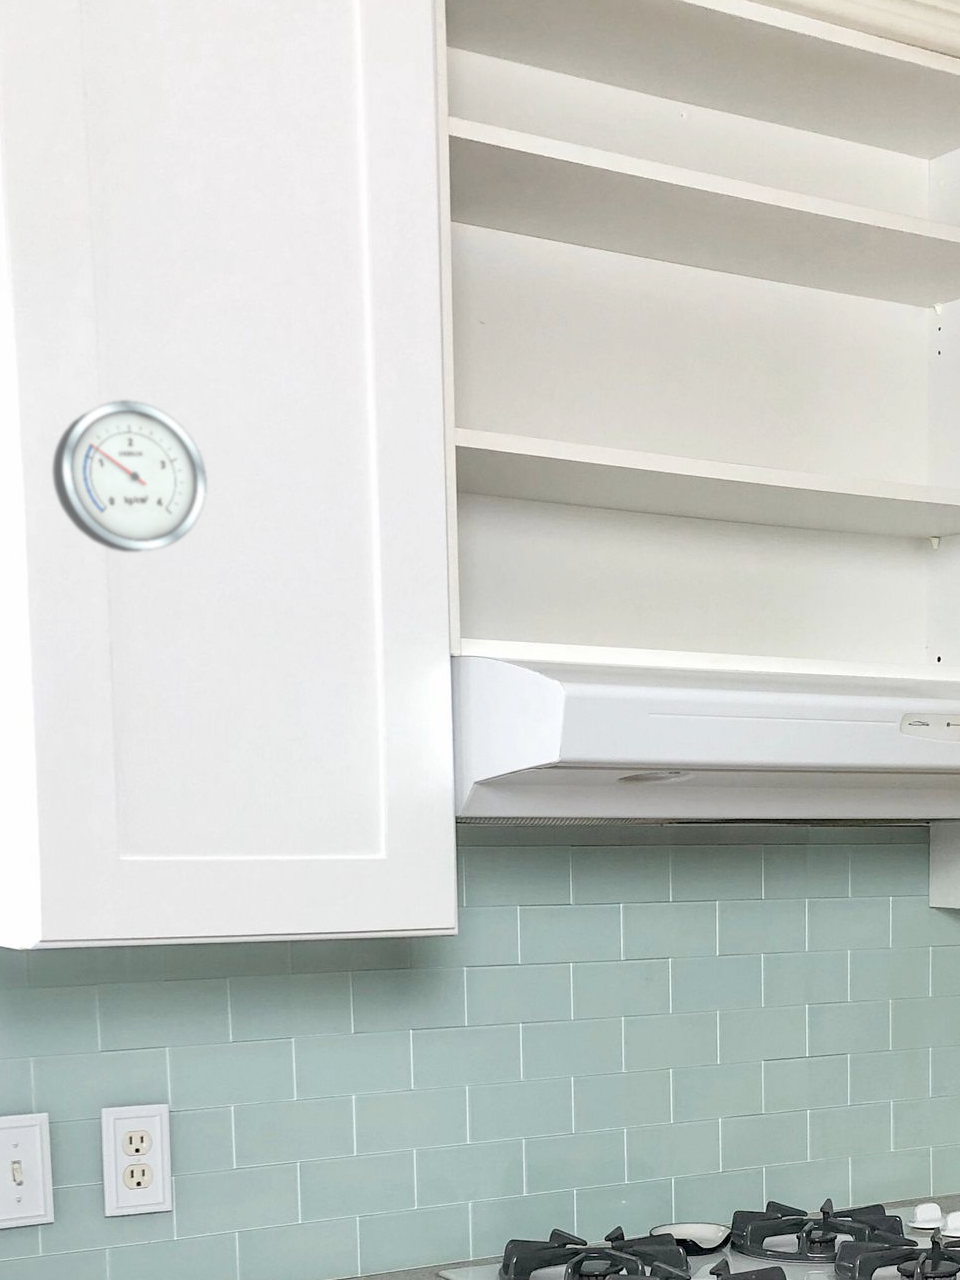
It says 1.2; kg/cm²
